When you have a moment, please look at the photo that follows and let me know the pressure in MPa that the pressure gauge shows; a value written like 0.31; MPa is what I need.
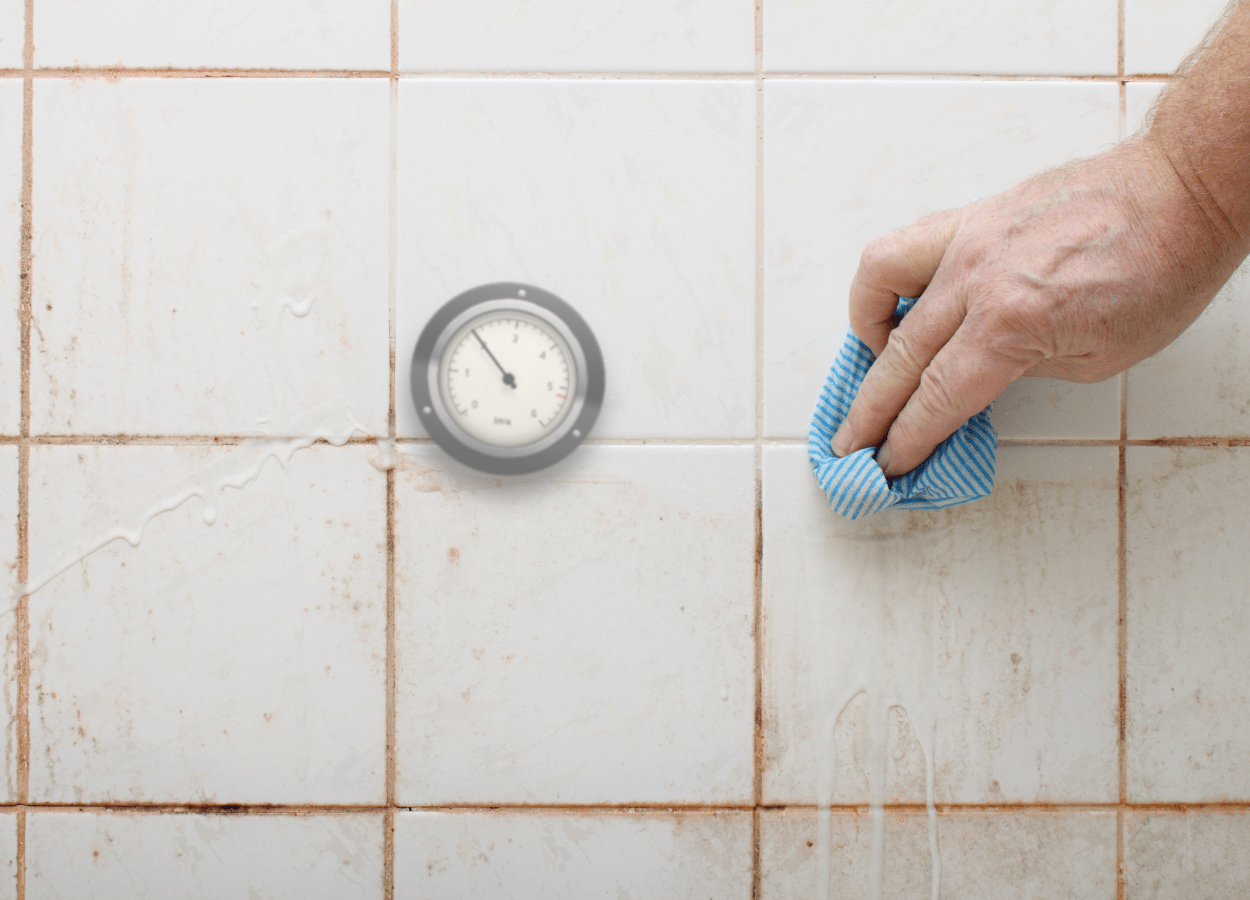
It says 2; MPa
